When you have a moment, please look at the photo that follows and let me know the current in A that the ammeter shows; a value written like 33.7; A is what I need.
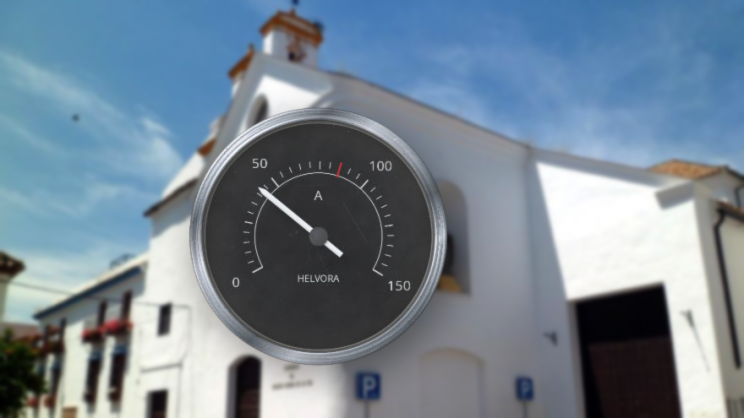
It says 42.5; A
